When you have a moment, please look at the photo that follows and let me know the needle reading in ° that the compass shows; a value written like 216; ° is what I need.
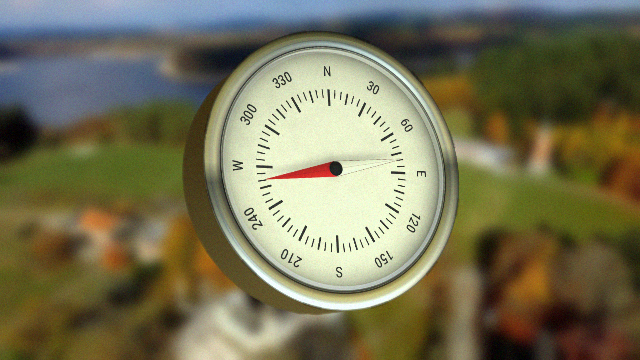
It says 260; °
